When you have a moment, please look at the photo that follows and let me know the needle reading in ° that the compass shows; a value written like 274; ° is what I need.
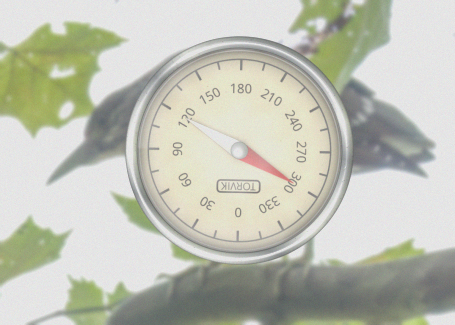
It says 300; °
